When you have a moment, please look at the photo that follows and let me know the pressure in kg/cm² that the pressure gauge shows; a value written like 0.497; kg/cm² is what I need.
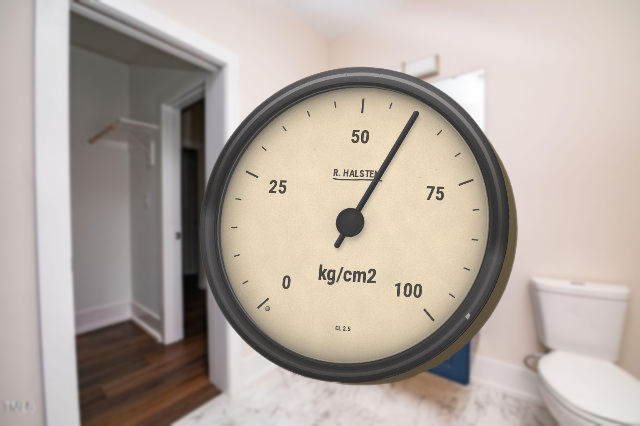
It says 60; kg/cm²
